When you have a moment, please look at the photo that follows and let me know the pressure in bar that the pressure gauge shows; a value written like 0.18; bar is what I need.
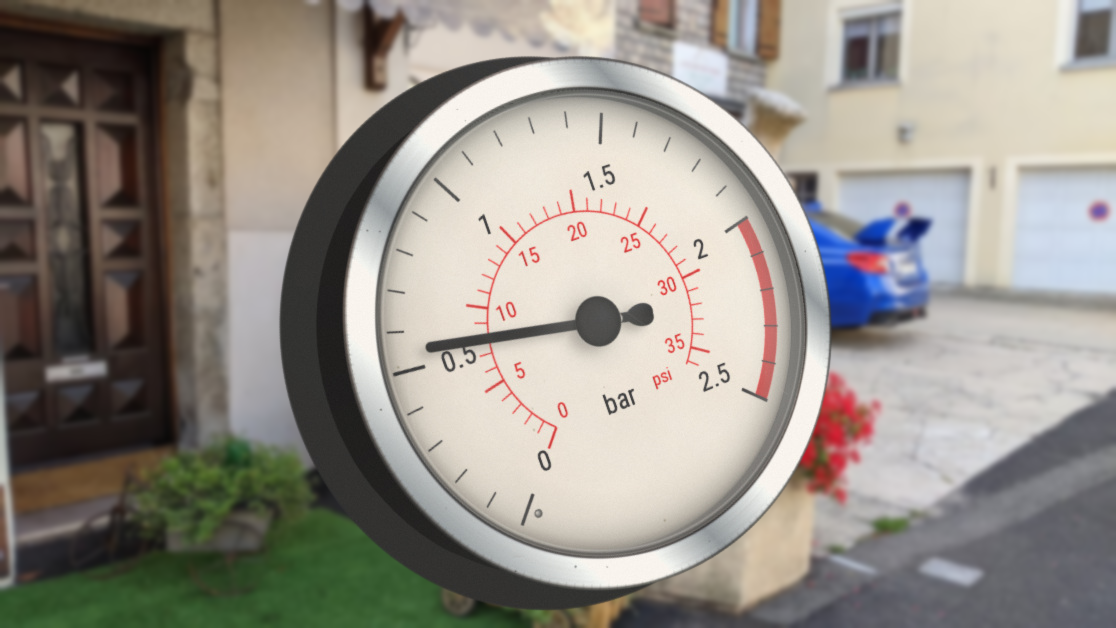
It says 0.55; bar
